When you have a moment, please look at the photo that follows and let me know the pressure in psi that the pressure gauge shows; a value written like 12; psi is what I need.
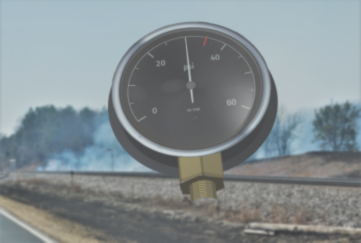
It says 30; psi
